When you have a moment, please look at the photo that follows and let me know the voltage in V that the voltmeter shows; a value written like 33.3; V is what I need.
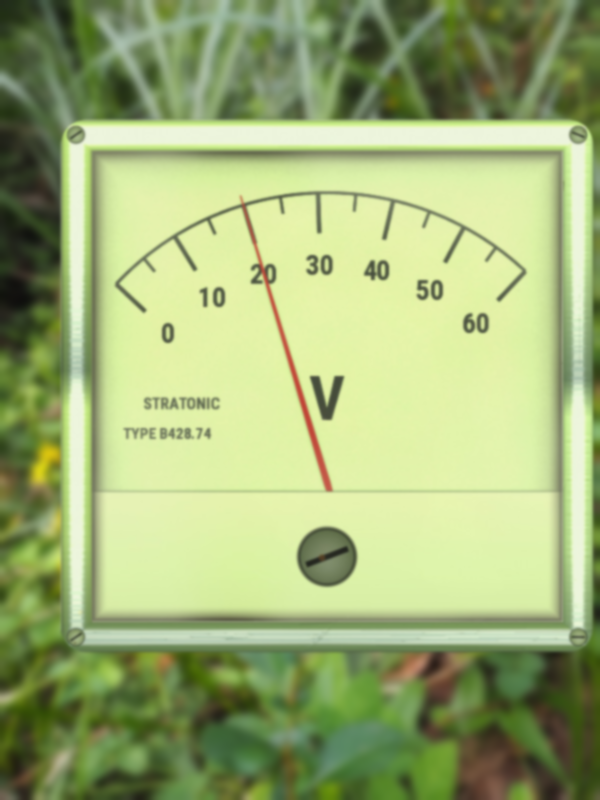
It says 20; V
